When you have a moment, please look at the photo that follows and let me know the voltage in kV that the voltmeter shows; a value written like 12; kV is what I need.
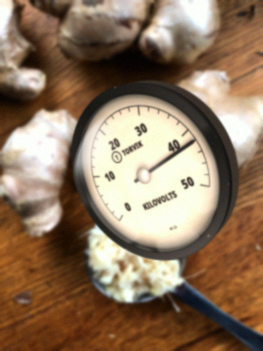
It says 42; kV
